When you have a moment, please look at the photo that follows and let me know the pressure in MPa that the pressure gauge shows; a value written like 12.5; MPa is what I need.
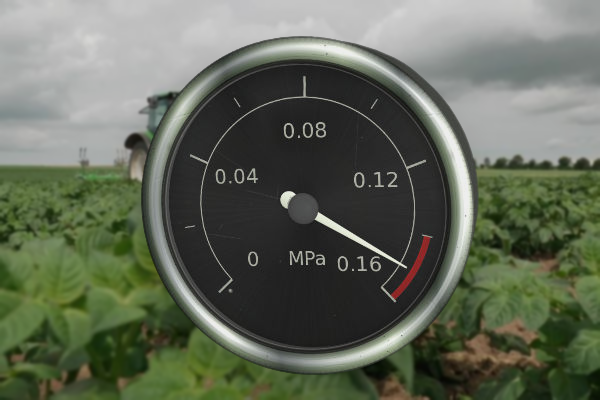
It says 0.15; MPa
